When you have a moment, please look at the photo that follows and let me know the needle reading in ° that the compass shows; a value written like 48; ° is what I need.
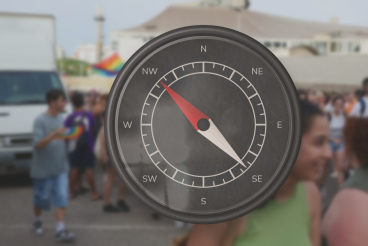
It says 315; °
